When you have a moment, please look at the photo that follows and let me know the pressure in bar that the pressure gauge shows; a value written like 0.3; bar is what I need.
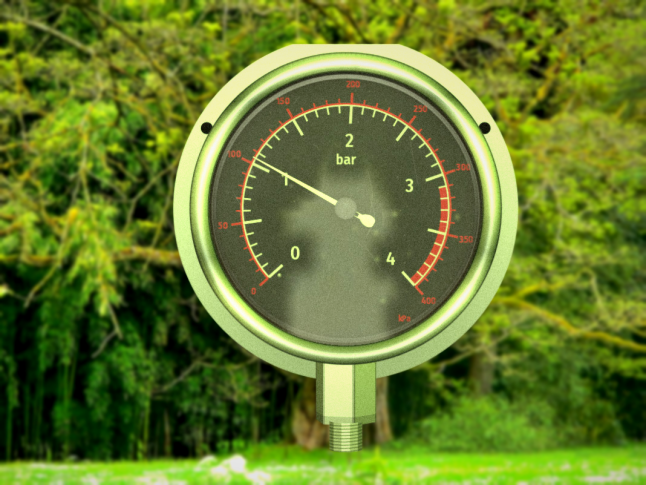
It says 1.05; bar
